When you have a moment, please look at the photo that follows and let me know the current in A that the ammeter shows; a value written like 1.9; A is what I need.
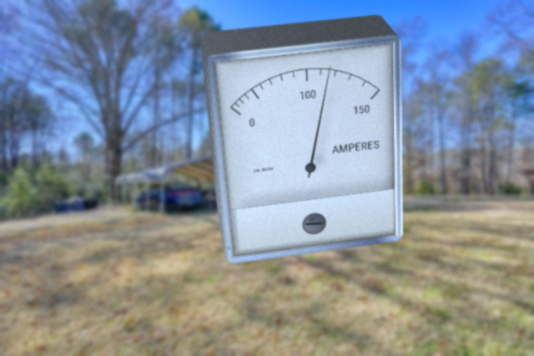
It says 115; A
